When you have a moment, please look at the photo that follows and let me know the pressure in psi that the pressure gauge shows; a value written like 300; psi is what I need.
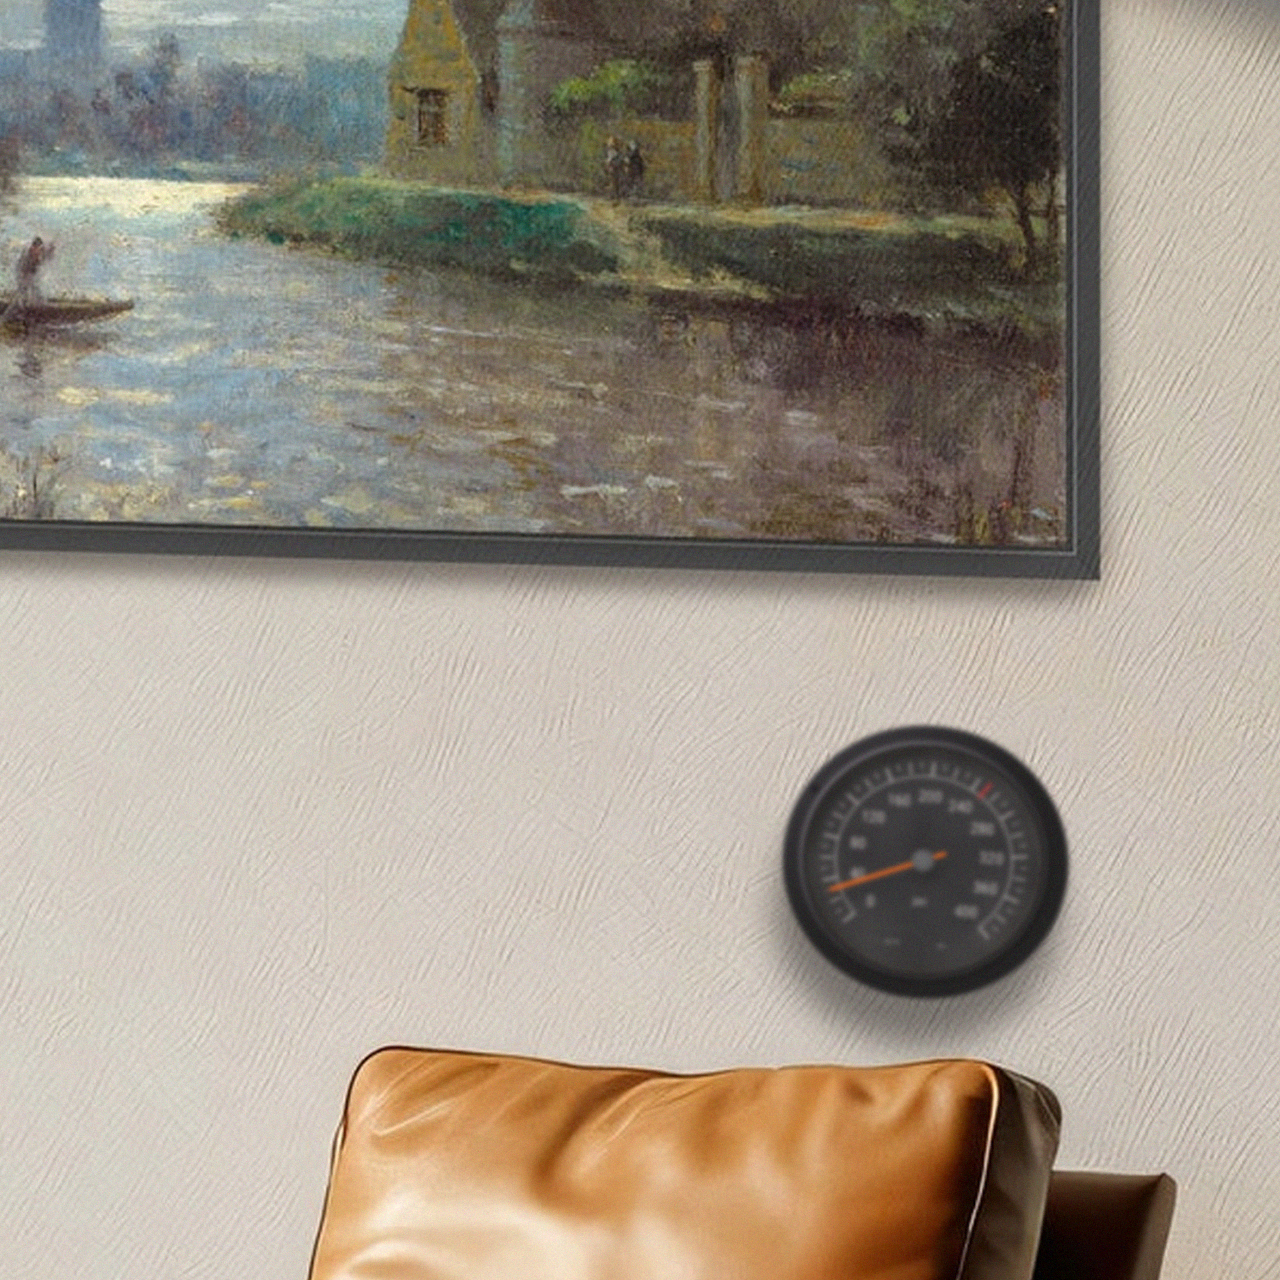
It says 30; psi
